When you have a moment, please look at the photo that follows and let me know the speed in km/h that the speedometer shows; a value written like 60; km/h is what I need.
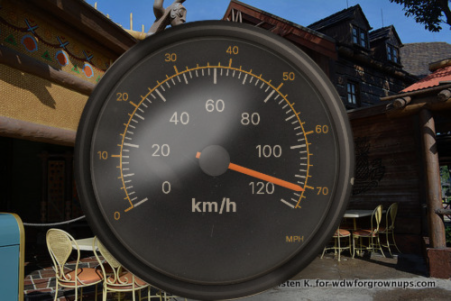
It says 114; km/h
